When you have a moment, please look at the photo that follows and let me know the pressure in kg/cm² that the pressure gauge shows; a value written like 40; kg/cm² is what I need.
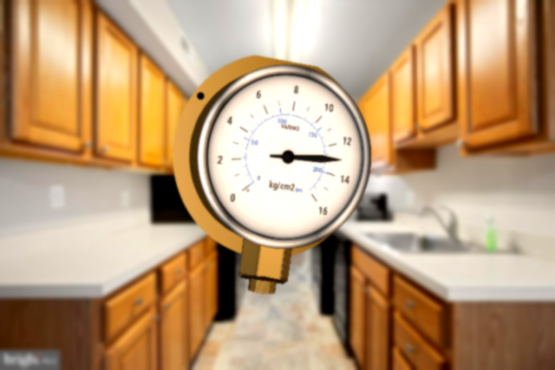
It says 13; kg/cm²
